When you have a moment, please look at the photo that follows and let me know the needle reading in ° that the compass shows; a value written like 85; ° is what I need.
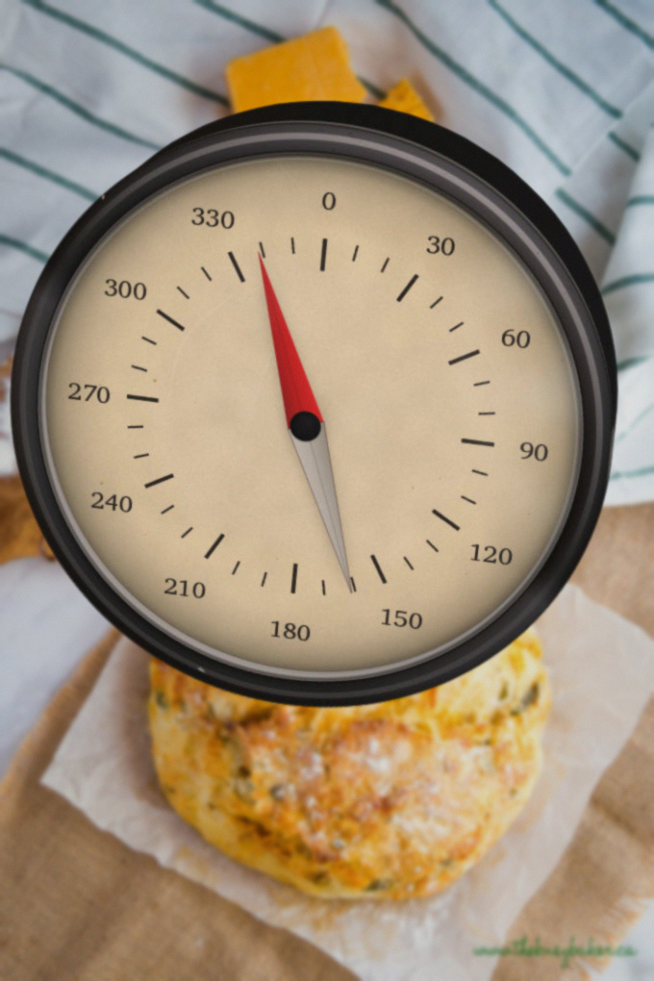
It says 340; °
